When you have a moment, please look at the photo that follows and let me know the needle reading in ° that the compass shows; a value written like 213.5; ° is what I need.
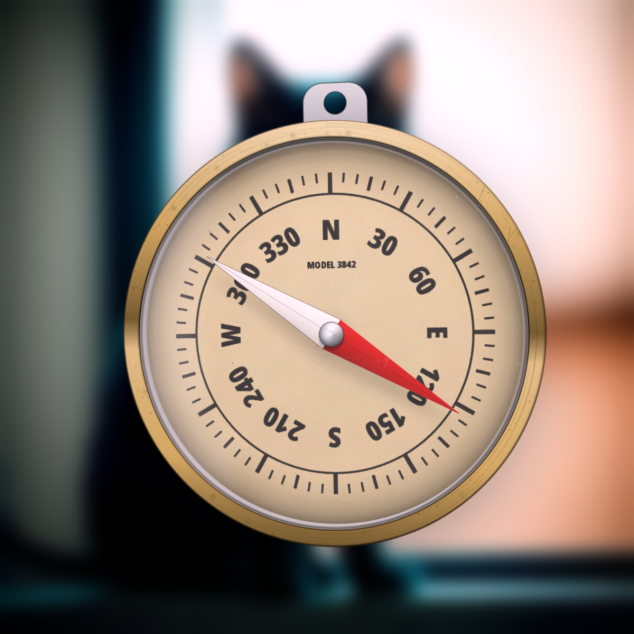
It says 122.5; °
